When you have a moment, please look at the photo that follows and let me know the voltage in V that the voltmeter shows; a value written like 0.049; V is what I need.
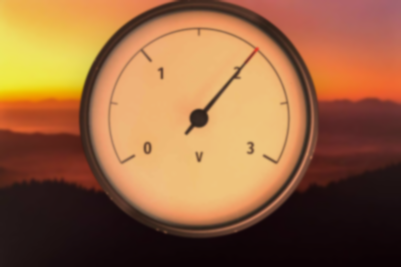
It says 2; V
